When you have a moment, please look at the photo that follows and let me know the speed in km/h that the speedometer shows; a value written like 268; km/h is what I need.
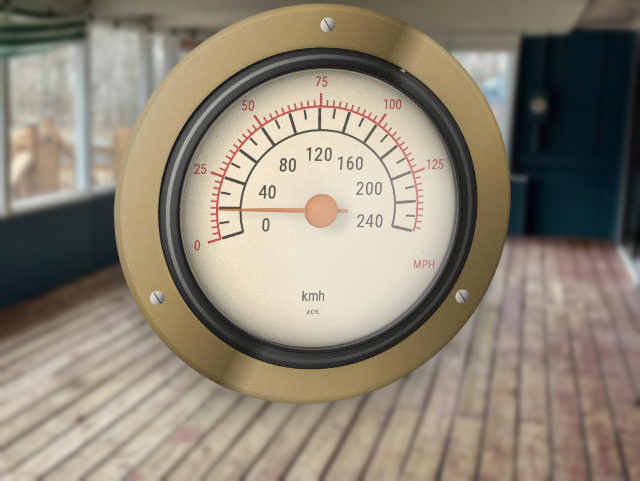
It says 20; km/h
